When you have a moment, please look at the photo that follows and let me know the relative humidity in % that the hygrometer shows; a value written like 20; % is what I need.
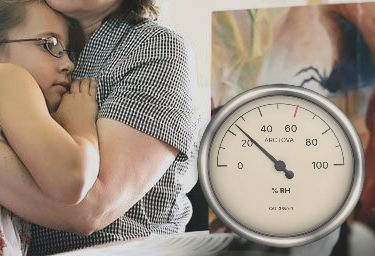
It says 25; %
